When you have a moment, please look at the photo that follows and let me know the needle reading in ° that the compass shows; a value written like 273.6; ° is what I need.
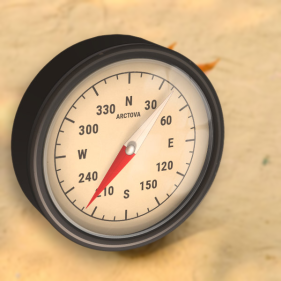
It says 220; °
